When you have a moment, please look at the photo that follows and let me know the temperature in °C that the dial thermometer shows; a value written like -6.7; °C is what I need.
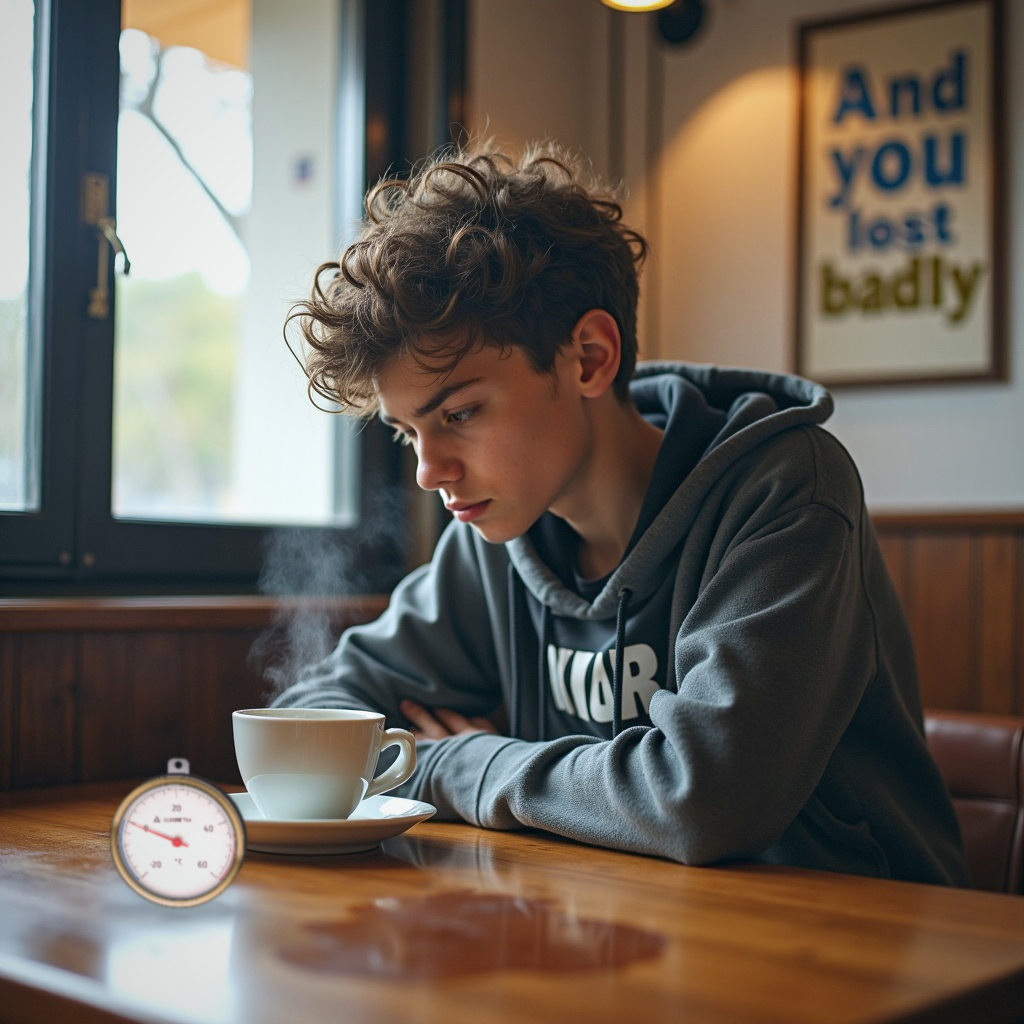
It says 0; °C
